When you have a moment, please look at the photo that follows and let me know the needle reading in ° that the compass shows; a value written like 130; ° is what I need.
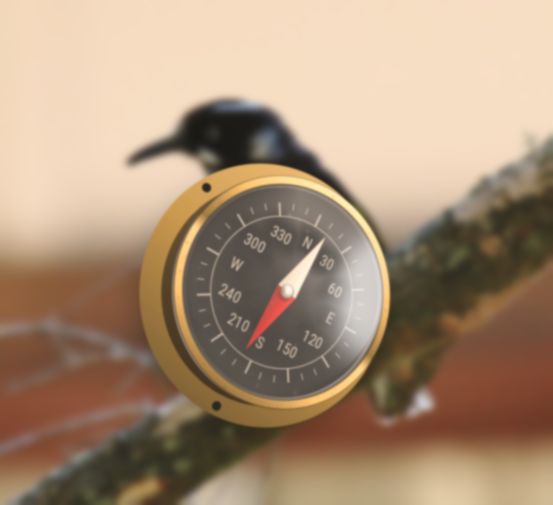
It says 190; °
